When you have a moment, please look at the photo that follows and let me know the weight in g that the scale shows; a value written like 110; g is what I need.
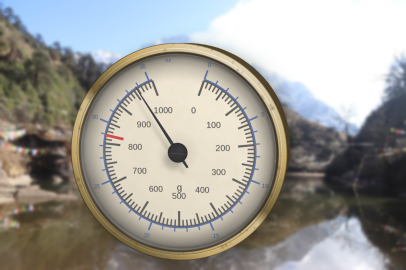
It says 960; g
